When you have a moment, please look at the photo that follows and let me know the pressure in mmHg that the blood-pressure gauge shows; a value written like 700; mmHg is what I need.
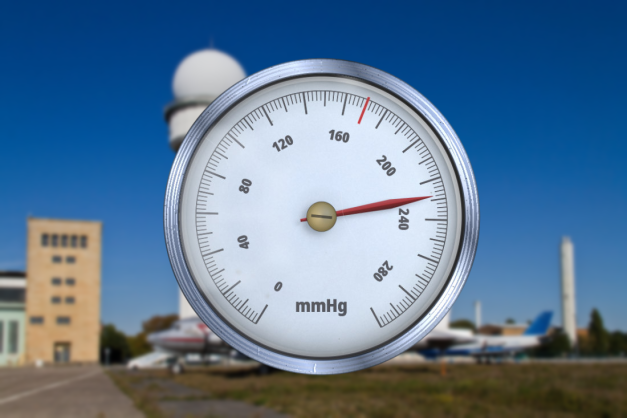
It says 228; mmHg
